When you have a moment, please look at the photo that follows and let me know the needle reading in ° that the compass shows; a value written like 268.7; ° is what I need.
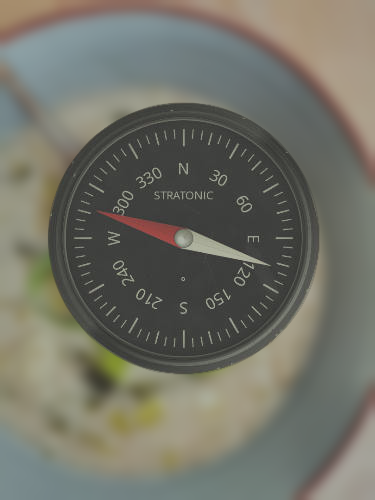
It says 287.5; °
